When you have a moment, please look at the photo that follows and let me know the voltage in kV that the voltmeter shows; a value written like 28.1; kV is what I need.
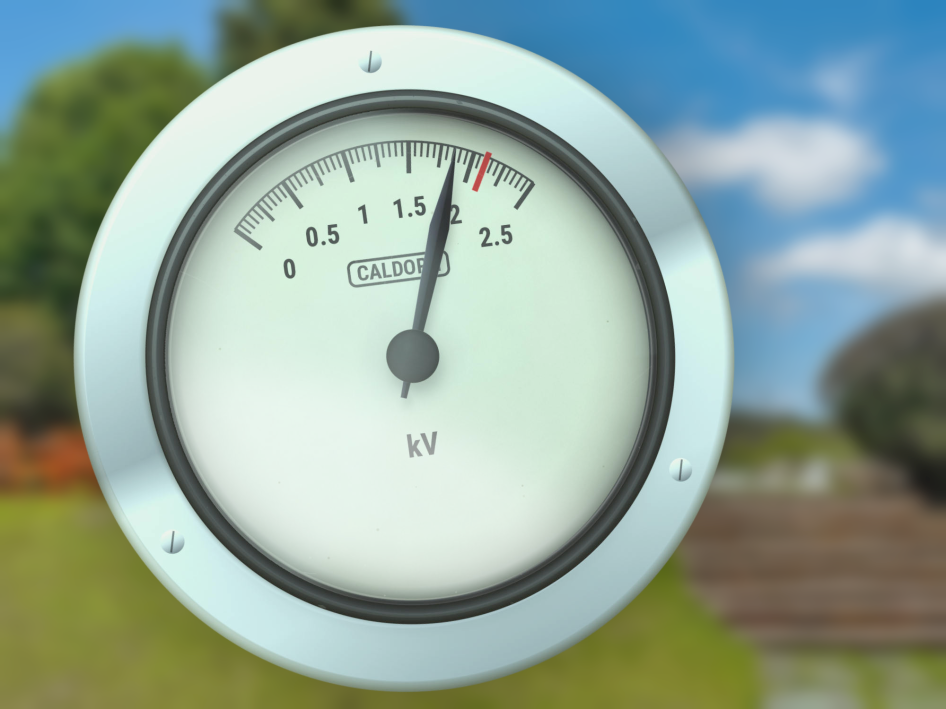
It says 1.85; kV
